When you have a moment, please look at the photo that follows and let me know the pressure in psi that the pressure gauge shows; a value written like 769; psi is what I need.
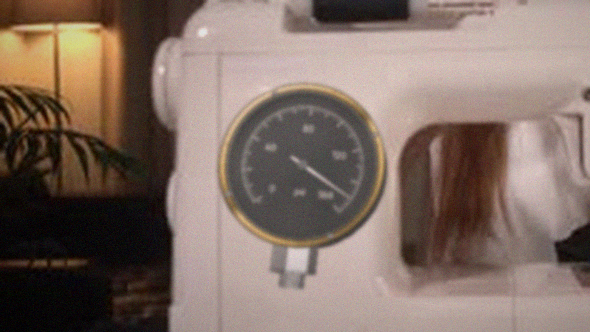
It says 150; psi
